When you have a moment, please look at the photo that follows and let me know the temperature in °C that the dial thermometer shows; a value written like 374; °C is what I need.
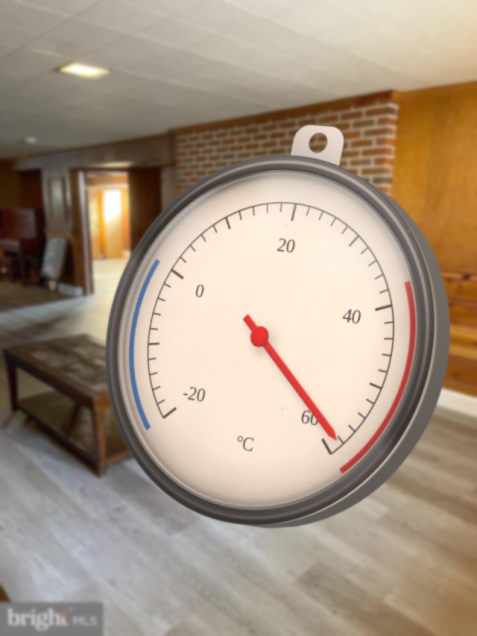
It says 58; °C
